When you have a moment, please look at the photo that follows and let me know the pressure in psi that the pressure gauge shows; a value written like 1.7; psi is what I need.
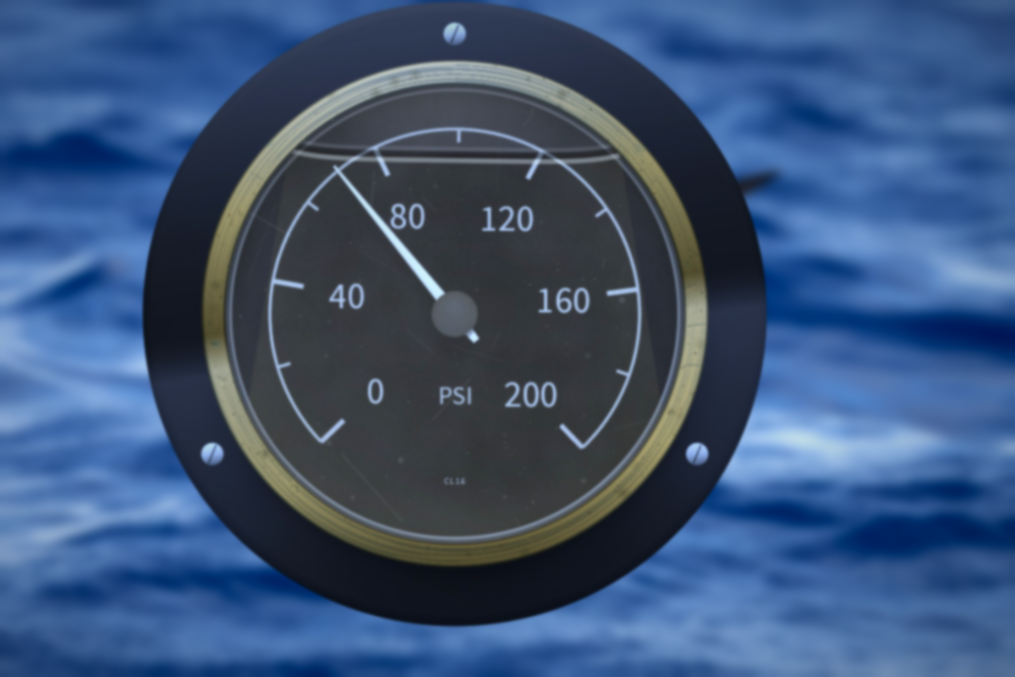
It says 70; psi
